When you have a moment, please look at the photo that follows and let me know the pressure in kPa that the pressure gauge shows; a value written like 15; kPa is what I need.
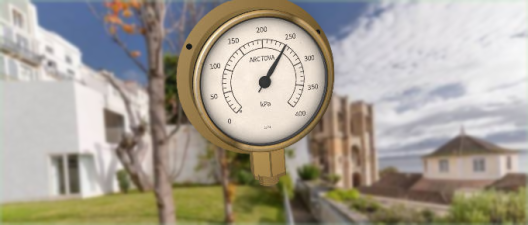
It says 250; kPa
